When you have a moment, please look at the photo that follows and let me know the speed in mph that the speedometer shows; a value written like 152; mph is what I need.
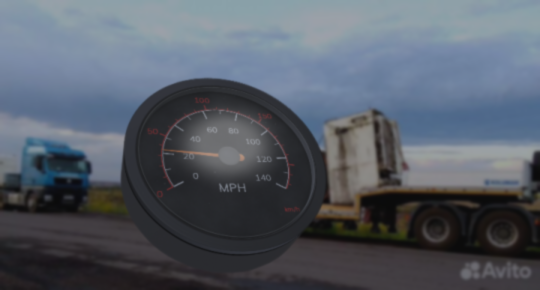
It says 20; mph
